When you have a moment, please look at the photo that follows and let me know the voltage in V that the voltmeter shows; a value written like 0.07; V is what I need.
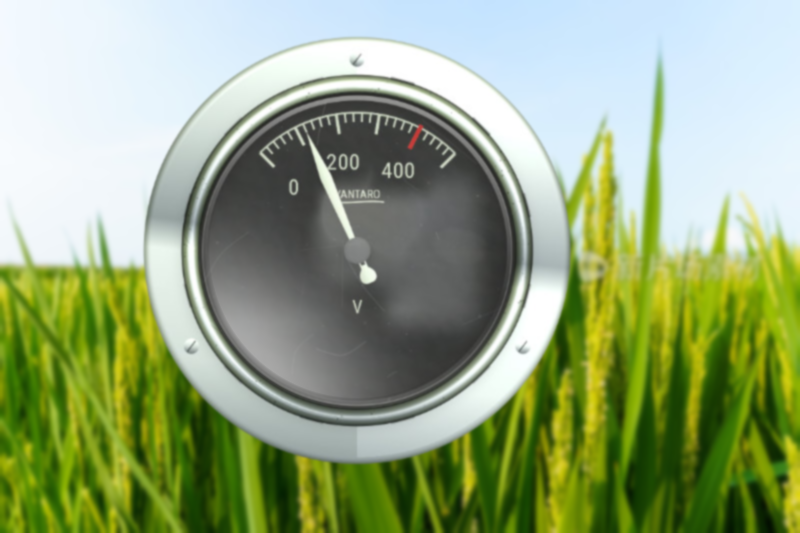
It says 120; V
